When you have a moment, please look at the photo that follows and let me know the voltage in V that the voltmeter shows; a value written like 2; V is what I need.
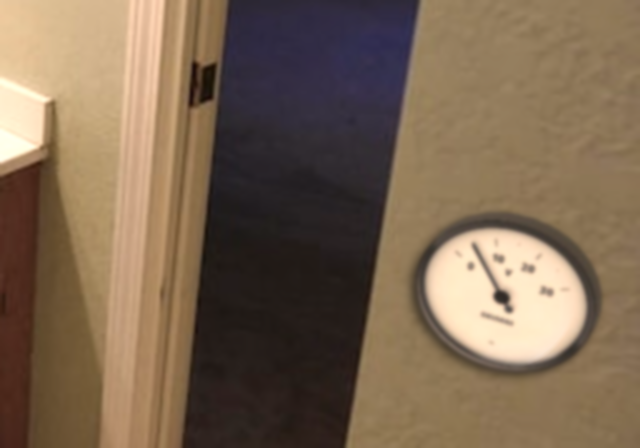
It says 5; V
